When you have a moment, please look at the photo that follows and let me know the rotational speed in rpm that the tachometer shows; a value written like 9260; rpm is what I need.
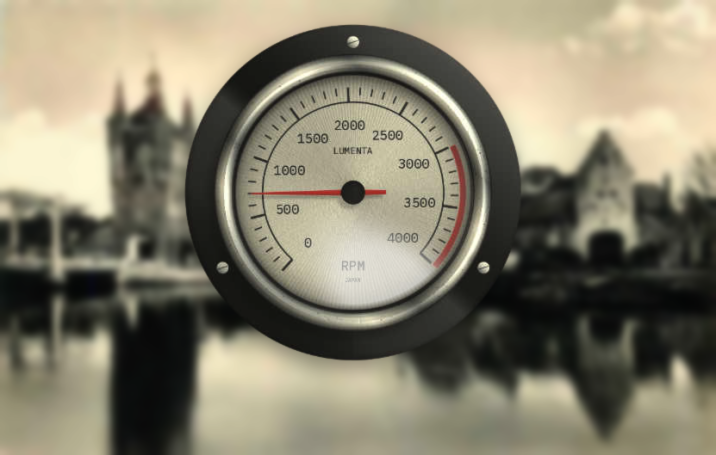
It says 700; rpm
